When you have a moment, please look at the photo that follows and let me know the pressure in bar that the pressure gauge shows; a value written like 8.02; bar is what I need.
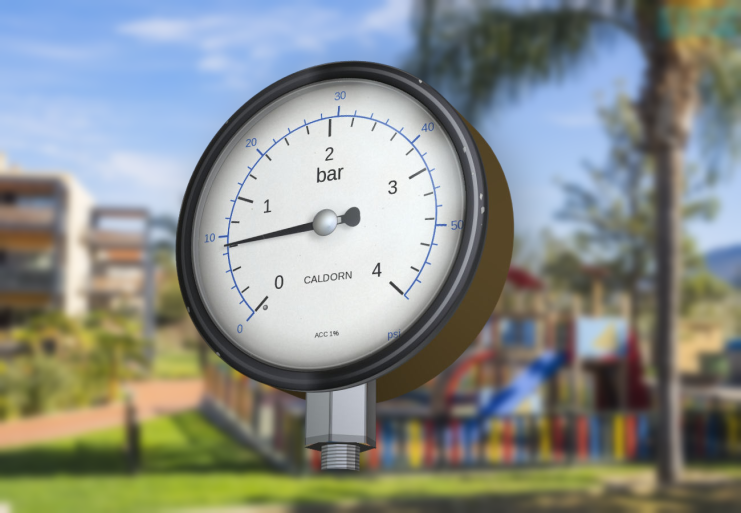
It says 0.6; bar
